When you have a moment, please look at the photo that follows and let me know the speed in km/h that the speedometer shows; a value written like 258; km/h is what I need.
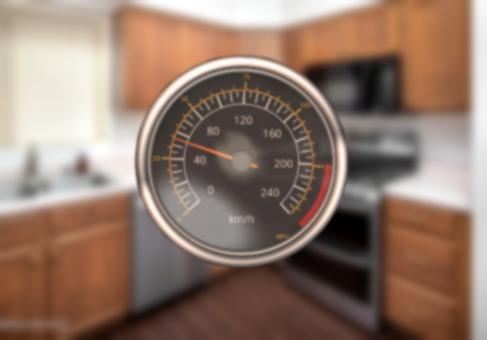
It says 55; km/h
